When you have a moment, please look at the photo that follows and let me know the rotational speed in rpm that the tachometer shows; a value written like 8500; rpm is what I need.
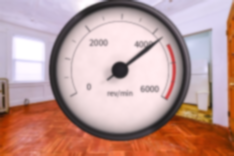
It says 4250; rpm
